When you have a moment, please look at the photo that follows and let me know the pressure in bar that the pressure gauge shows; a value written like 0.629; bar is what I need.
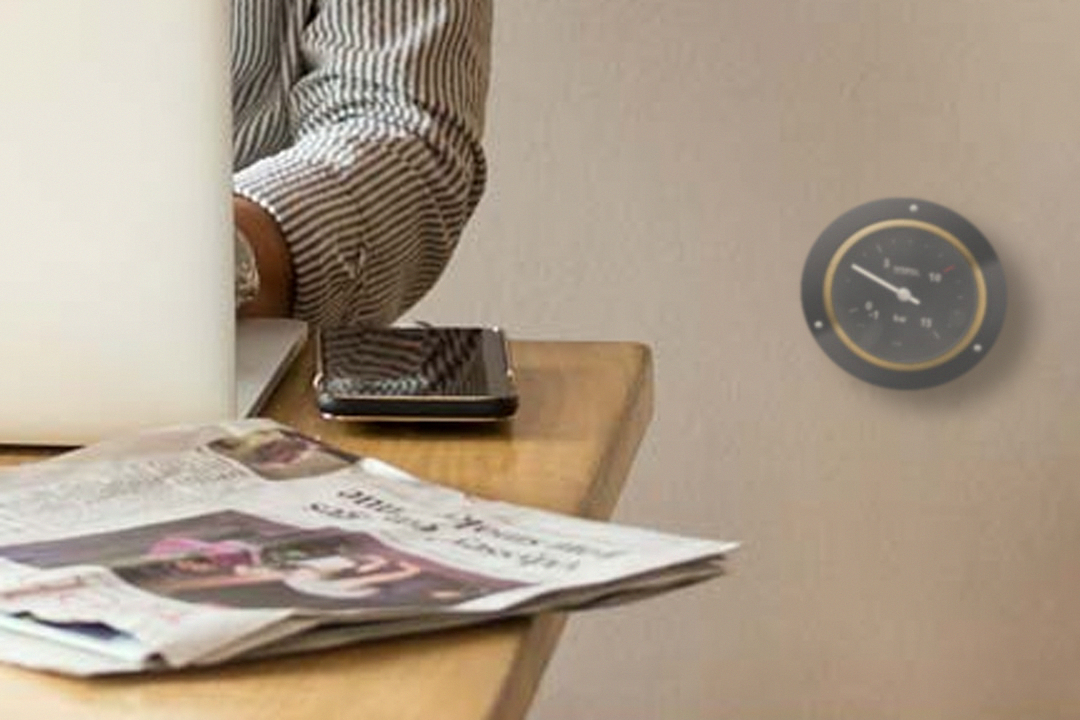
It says 3; bar
